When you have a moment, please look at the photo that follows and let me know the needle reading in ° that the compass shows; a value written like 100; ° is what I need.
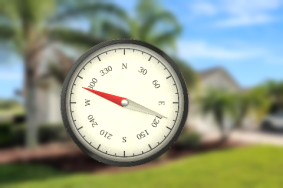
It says 290; °
